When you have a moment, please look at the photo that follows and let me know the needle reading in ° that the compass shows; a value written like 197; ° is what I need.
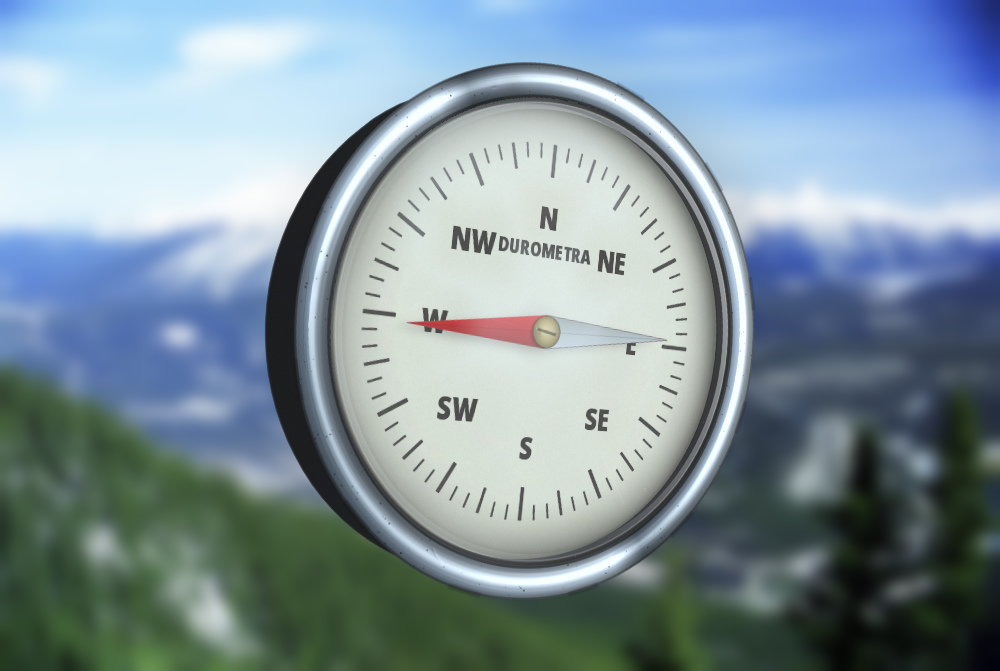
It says 267.5; °
